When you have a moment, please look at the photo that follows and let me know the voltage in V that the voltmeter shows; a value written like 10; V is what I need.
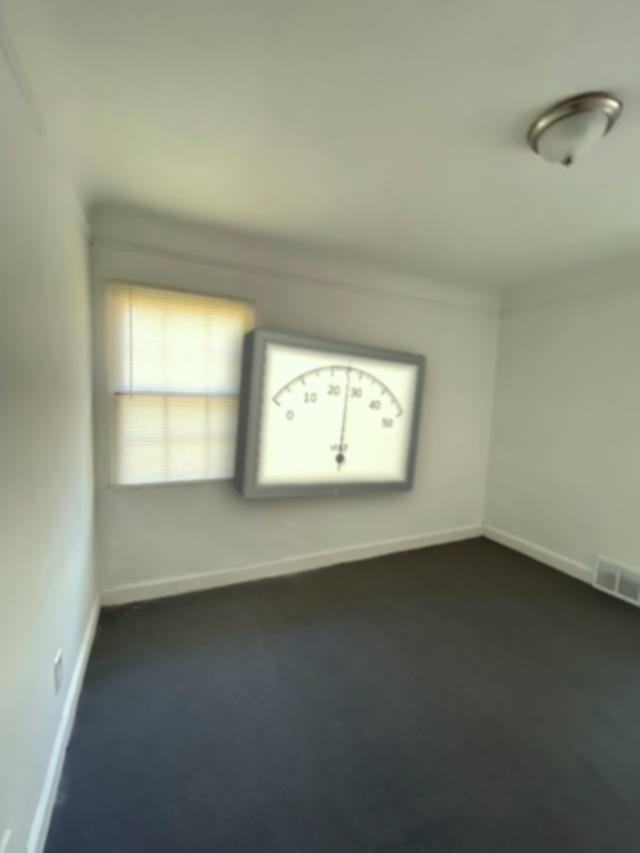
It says 25; V
